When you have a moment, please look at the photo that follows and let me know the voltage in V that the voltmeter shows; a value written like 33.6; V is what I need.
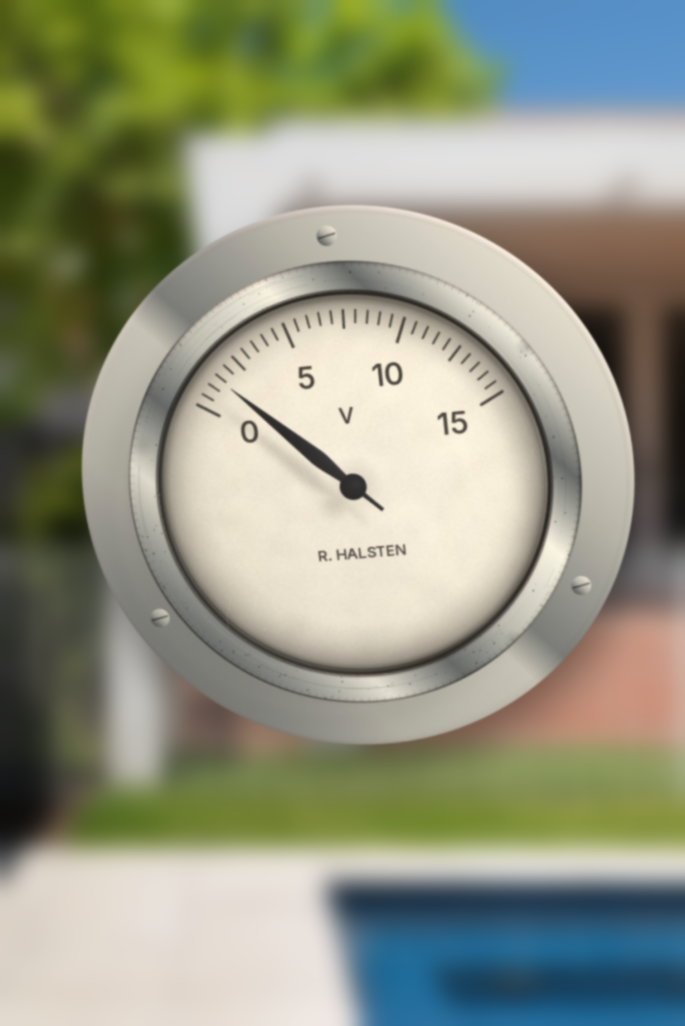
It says 1.5; V
